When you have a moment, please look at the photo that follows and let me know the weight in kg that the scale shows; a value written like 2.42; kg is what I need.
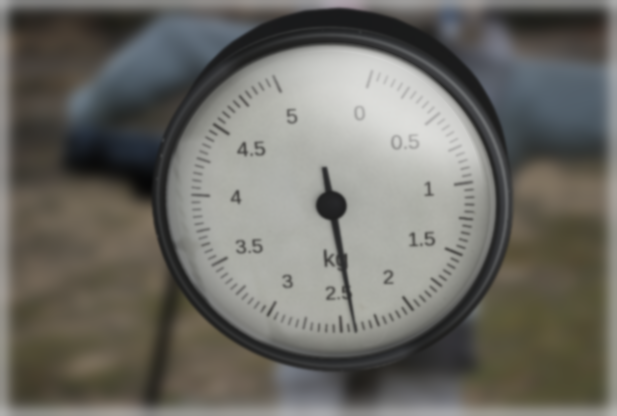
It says 2.4; kg
